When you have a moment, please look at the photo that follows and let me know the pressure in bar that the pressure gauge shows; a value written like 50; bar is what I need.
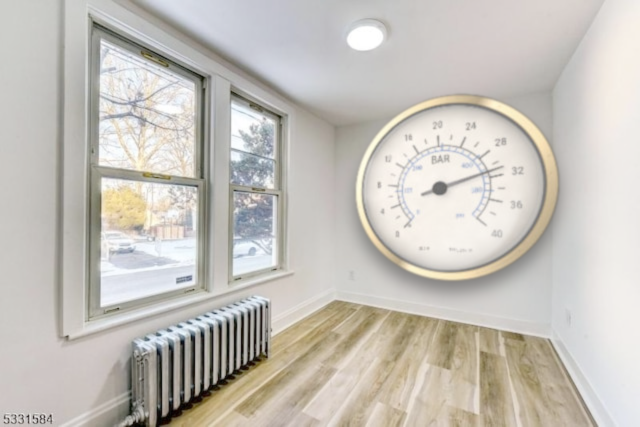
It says 31; bar
